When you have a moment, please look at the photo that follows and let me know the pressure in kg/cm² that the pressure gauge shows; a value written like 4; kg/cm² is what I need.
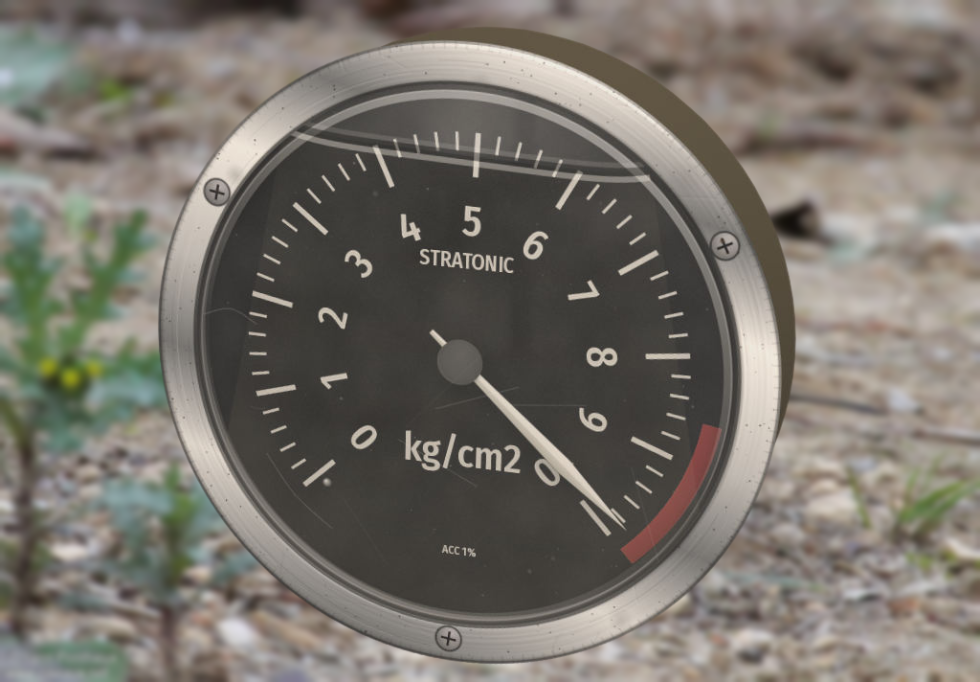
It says 9.8; kg/cm²
